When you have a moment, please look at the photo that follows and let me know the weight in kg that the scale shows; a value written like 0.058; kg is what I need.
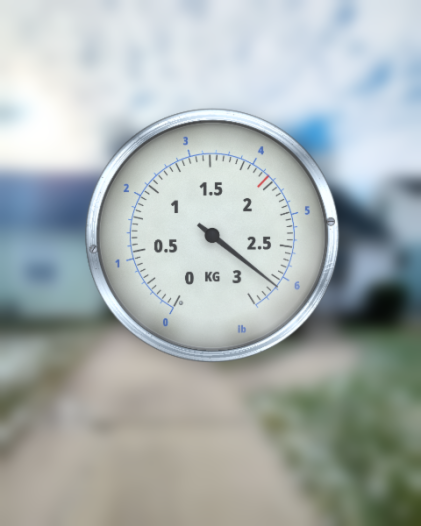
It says 2.8; kg
